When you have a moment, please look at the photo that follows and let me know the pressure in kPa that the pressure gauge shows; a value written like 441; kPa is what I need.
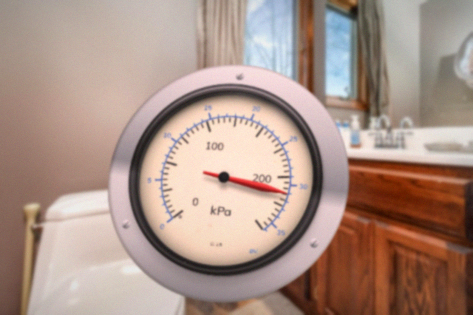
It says 215; kPa
